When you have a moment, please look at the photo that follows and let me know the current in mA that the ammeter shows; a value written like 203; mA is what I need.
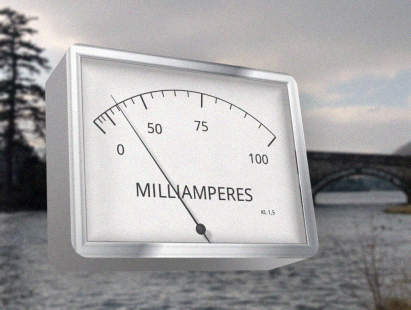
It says 35; mA
